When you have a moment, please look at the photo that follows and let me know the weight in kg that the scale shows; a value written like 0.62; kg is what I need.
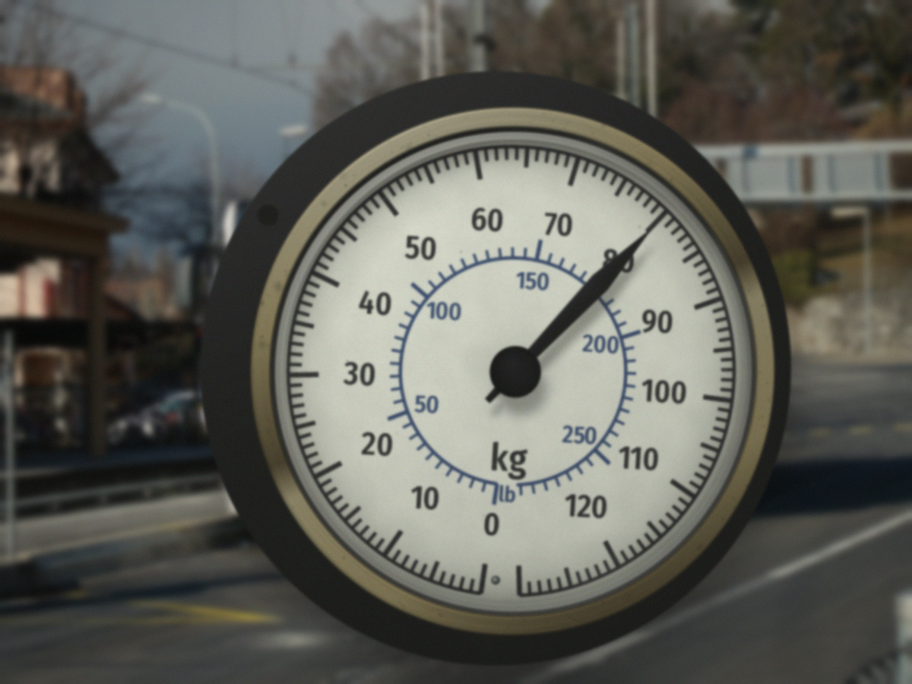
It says 80; kg
